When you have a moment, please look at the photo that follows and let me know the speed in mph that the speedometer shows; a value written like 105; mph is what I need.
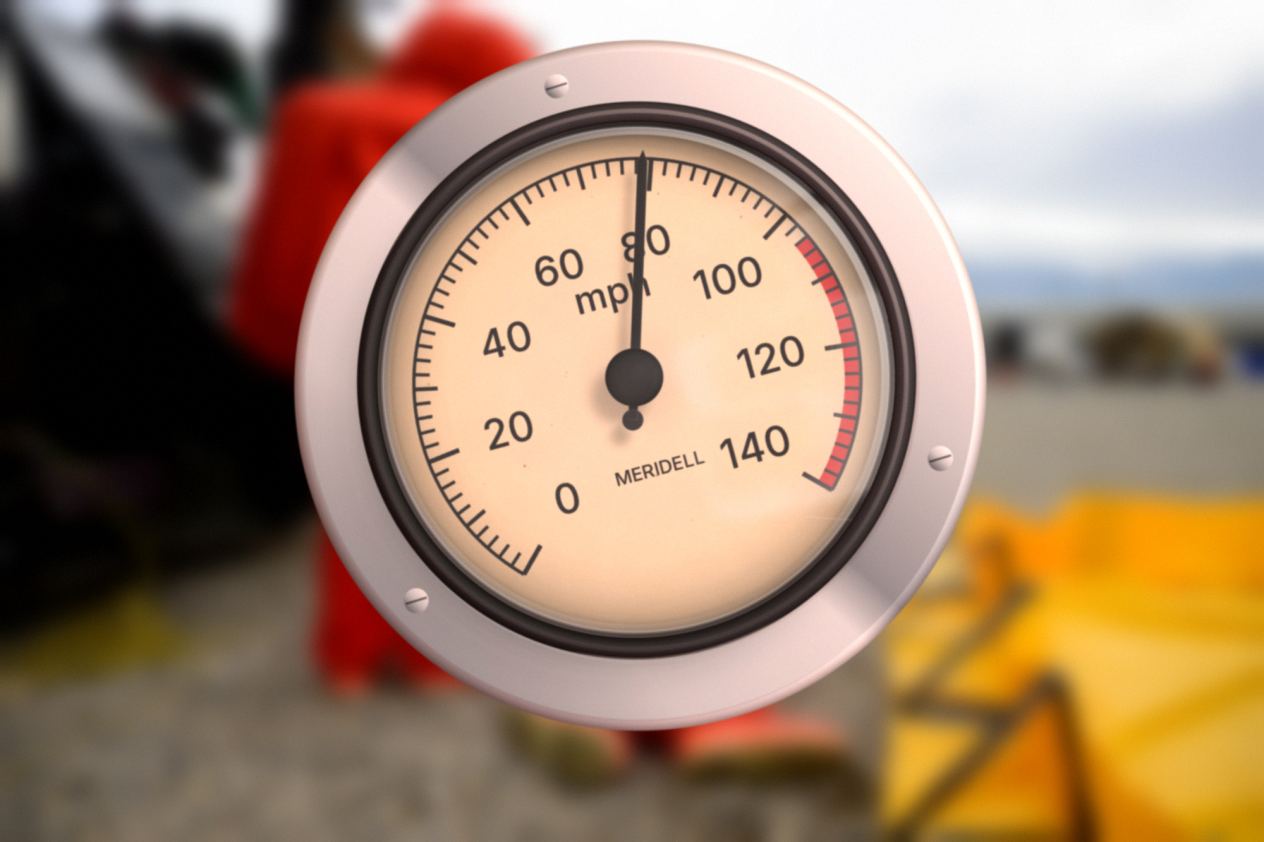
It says 79; mph
